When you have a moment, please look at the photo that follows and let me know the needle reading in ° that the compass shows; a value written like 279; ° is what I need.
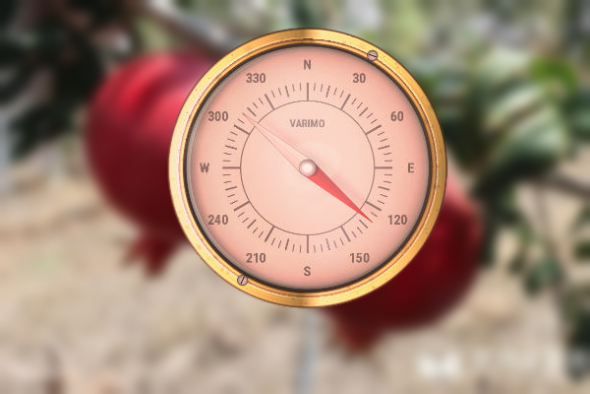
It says 130; °
